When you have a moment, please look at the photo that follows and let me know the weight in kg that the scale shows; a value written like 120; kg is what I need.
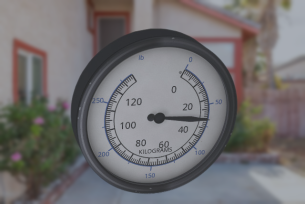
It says 30; kg
